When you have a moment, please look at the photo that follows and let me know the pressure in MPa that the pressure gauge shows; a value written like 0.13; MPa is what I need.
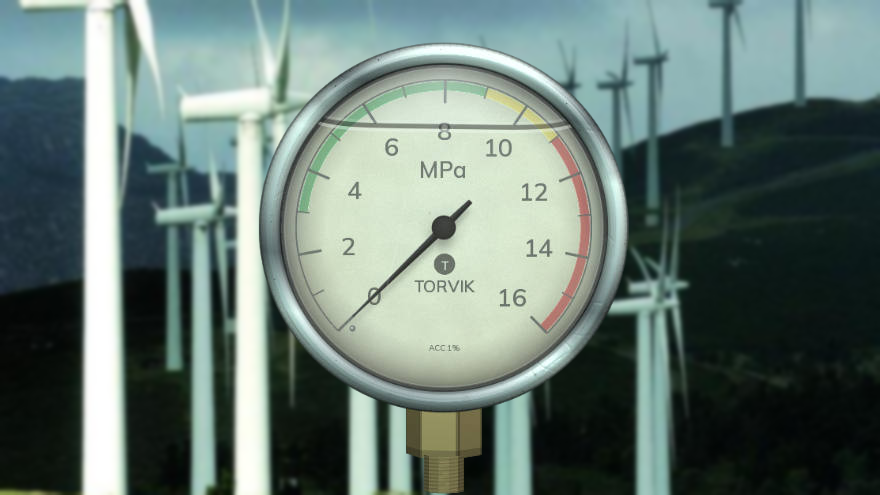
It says 0; MPa
